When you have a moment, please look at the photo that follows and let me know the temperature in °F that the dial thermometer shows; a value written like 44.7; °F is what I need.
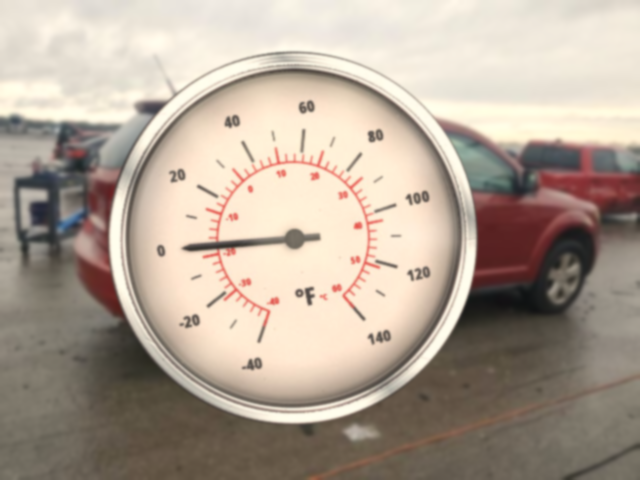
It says 0; °F
